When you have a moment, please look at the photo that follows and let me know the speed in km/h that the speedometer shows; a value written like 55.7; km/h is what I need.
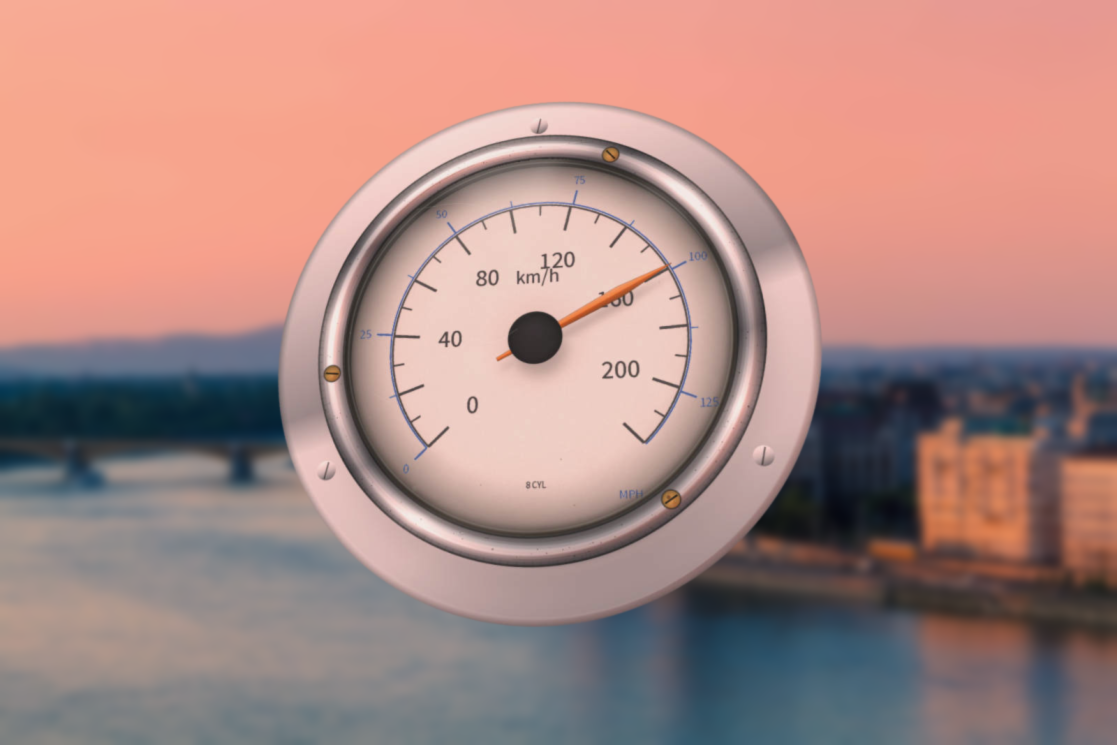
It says 160; km/h
